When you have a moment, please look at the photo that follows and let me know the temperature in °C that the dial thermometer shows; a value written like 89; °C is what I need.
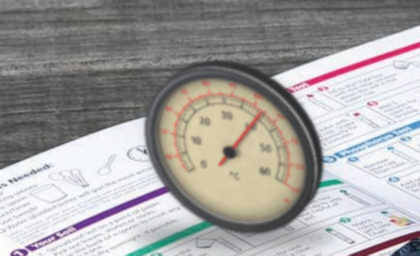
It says 40; °C
